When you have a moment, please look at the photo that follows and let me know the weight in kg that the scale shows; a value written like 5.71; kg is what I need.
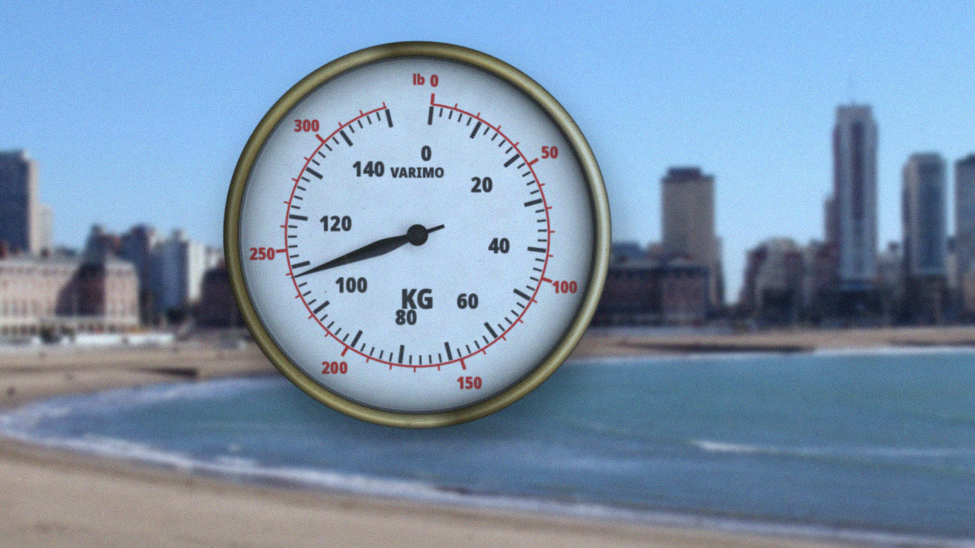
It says 108; kg
